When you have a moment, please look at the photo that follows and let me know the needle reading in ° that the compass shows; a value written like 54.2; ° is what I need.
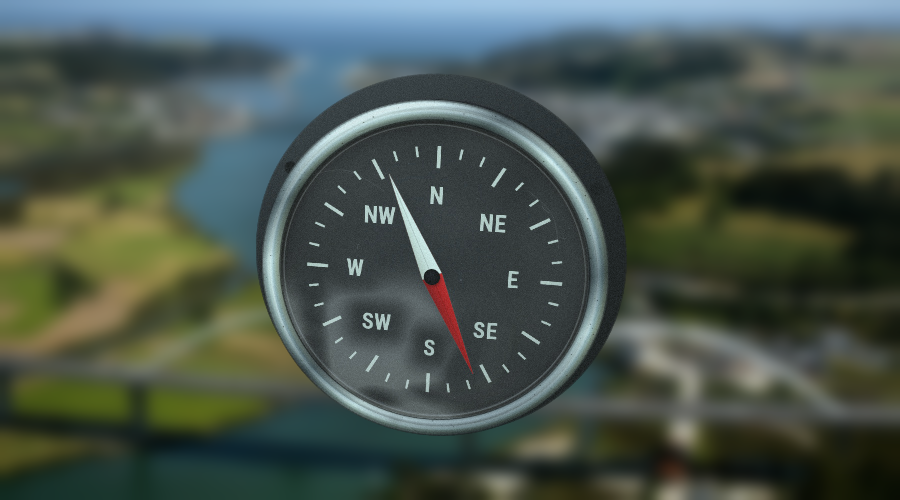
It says 155; °
